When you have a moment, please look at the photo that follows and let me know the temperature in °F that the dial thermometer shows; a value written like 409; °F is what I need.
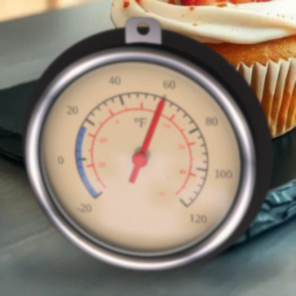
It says 60; °F
